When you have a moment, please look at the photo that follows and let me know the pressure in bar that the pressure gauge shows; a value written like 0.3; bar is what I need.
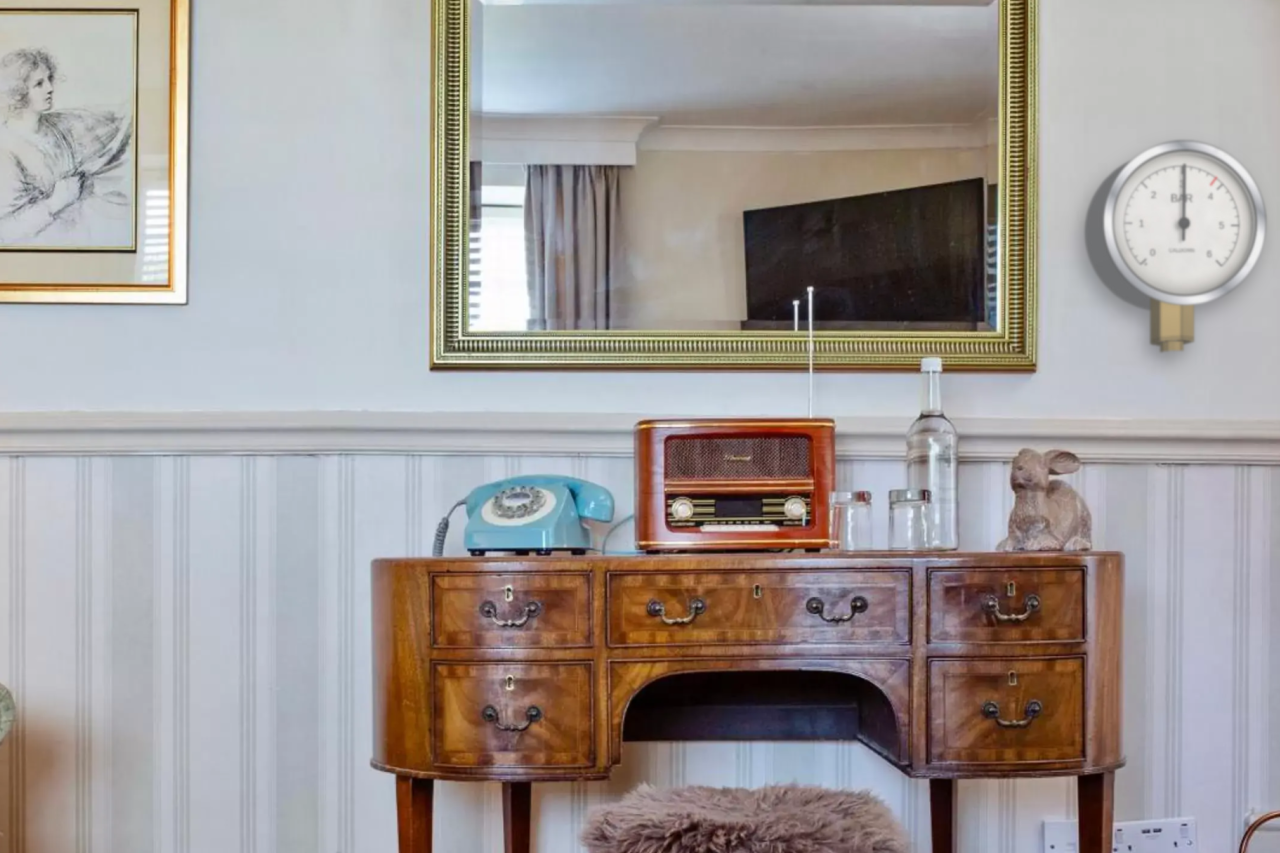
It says 3; bar
